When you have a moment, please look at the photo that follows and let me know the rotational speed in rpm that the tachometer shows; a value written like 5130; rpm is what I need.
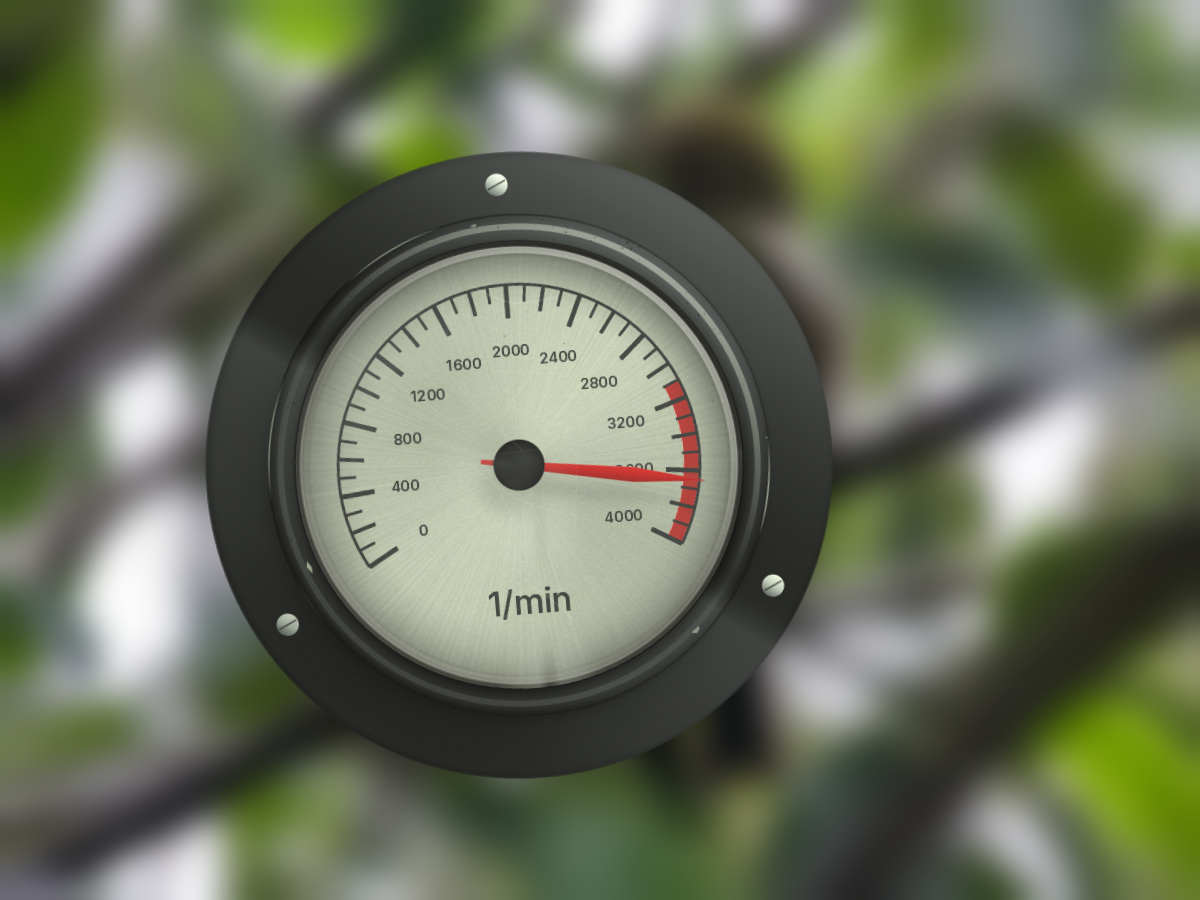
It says 3650; rpm
